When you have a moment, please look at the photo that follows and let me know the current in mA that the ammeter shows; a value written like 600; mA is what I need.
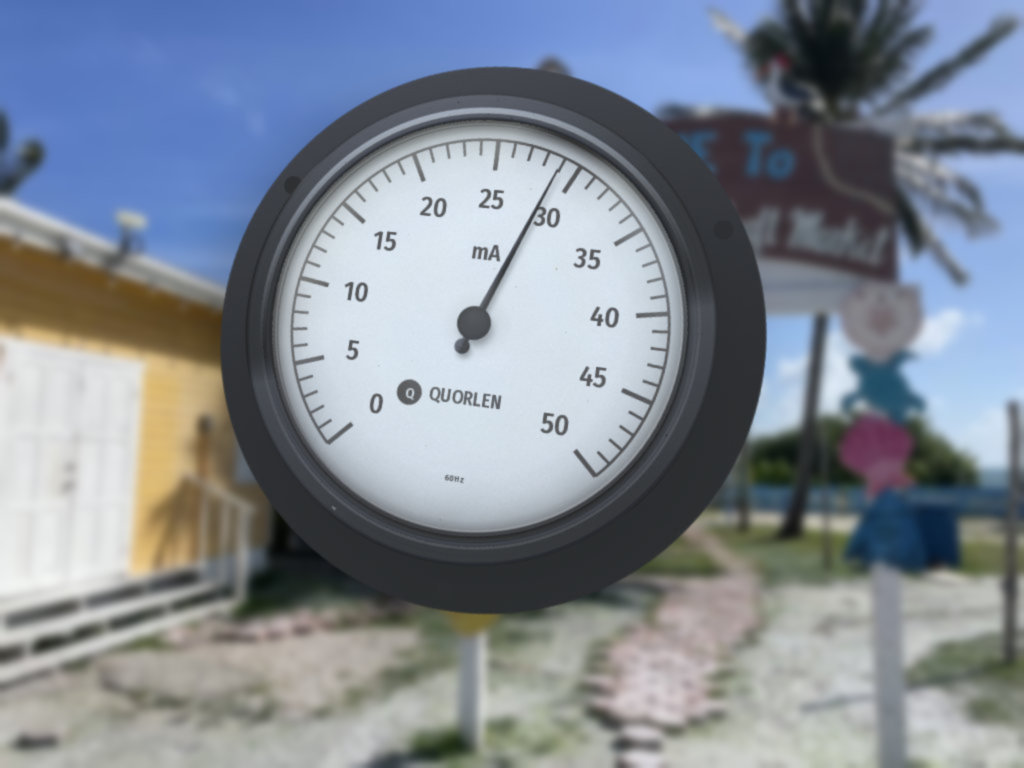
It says 29; mA
